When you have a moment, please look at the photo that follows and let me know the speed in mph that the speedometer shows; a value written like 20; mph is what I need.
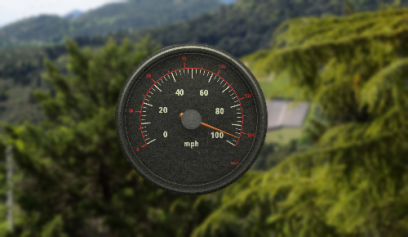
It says 96; mph
